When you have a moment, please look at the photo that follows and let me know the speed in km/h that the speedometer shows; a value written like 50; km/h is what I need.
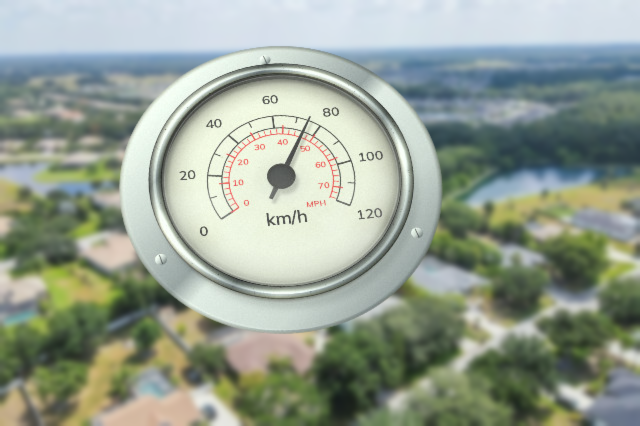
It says 75; km/h
